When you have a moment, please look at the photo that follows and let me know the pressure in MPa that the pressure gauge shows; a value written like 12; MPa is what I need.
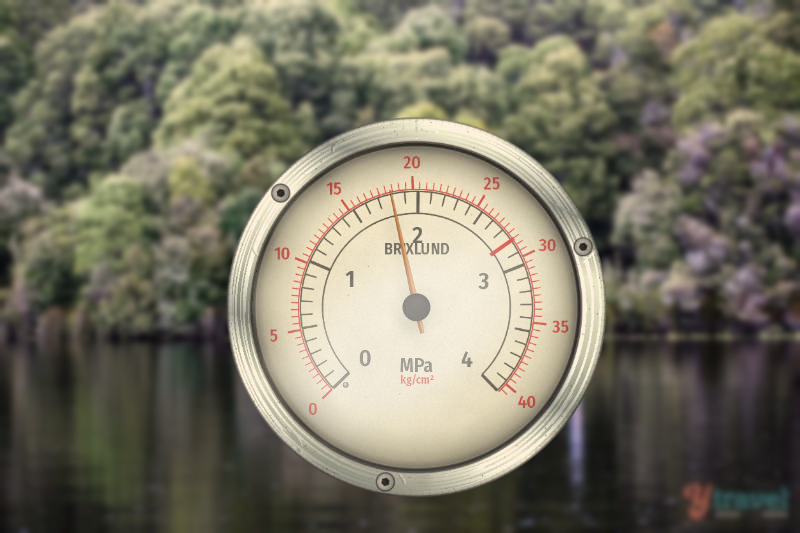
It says 1.8; MPa
